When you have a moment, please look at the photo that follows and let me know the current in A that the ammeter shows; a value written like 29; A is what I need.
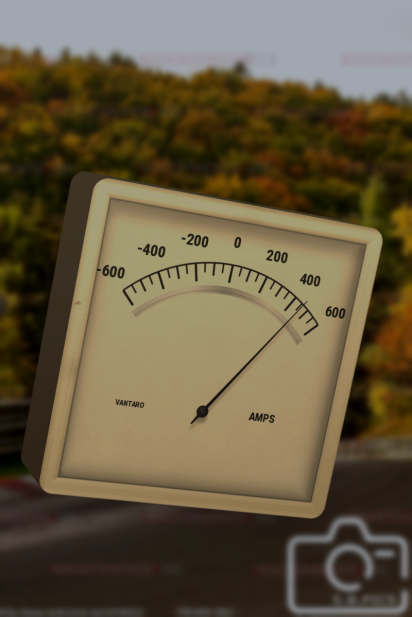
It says 450; A
